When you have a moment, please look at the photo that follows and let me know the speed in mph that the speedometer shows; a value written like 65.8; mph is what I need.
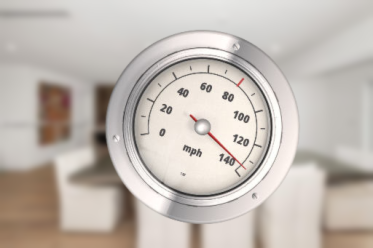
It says 135; mph
